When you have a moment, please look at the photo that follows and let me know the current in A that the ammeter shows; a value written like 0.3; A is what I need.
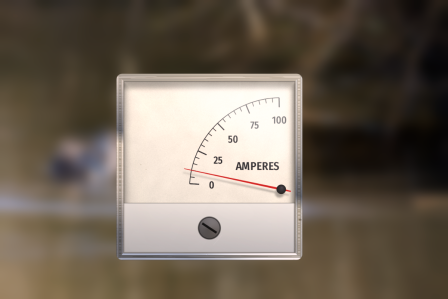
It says 10; A
